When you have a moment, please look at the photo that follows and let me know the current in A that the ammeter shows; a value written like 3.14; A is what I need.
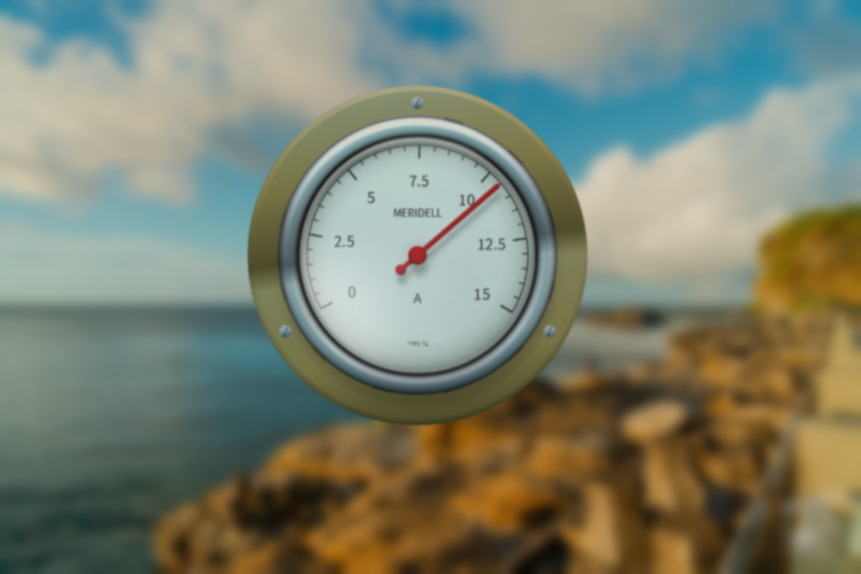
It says 10.5; A
